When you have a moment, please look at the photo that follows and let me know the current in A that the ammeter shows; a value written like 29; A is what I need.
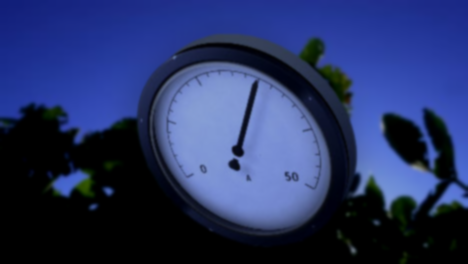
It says 30; A
